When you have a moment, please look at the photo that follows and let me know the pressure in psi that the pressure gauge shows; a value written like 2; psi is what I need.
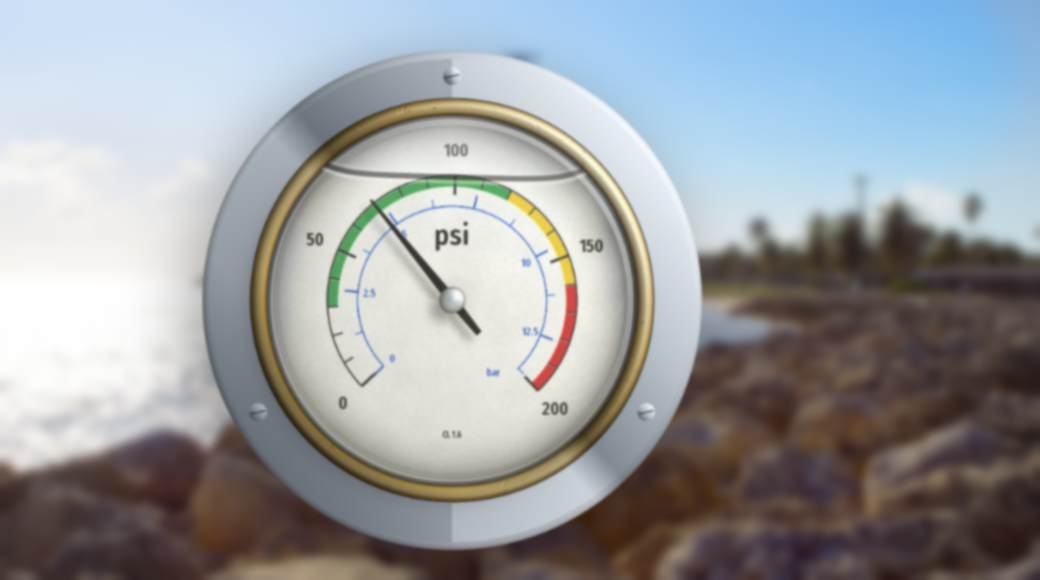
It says 70; psi
